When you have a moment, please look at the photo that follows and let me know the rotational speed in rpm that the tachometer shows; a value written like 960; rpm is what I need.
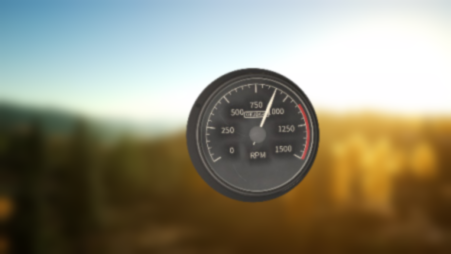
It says 900; rpm
